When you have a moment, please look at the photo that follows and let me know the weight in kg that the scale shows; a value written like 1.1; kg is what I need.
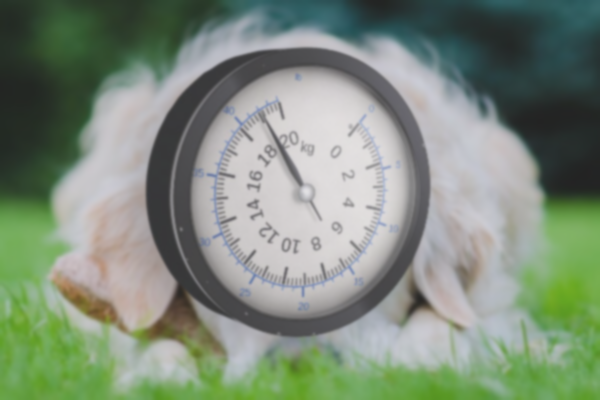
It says 19; kg
